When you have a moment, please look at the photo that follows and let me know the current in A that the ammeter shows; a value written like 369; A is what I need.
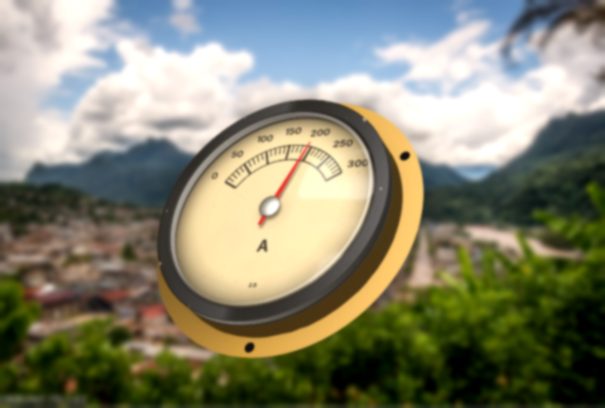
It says 200; A
